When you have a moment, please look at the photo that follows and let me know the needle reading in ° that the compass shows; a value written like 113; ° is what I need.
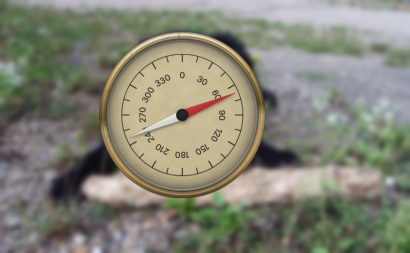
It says 67.5; °
